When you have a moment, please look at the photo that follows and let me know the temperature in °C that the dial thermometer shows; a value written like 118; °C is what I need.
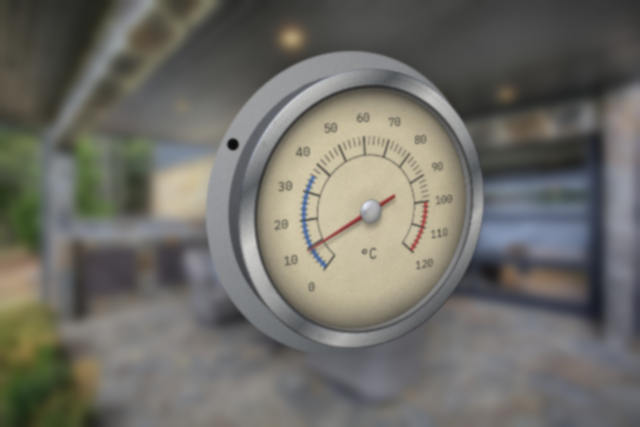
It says 10; °C
